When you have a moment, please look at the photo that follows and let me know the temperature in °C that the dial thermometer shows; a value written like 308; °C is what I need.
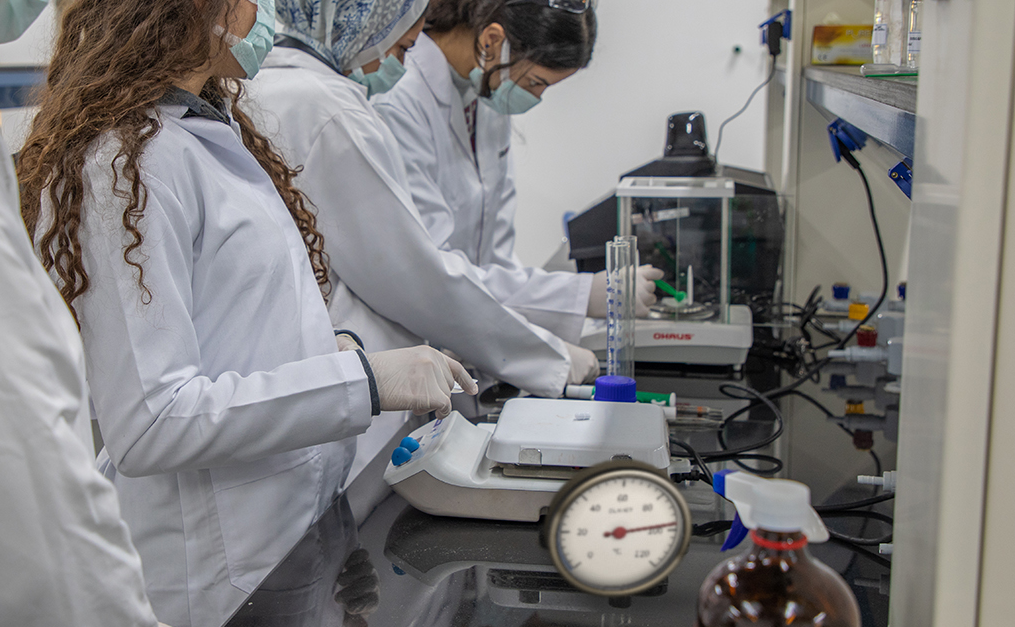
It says 96; °C
